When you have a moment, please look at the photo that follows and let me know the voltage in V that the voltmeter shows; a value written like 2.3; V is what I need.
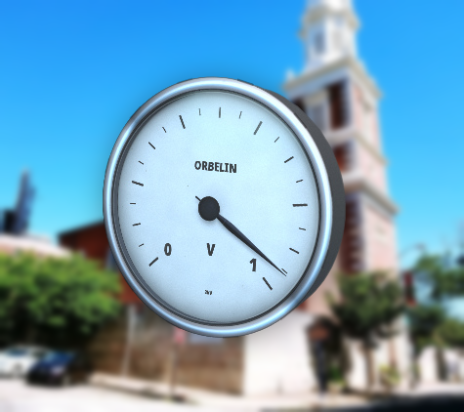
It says 0.95; V
